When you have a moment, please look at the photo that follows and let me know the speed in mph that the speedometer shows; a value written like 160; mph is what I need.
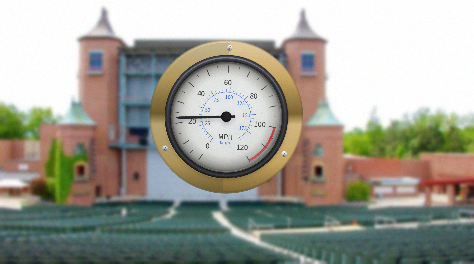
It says 22.5; mph
